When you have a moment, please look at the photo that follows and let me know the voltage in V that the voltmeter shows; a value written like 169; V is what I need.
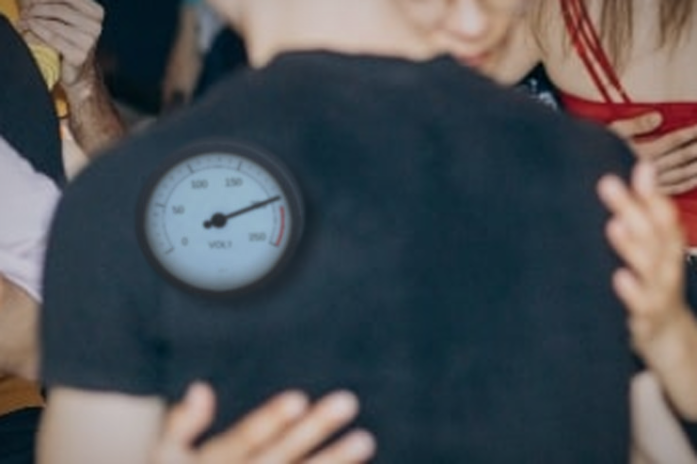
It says 200; V
